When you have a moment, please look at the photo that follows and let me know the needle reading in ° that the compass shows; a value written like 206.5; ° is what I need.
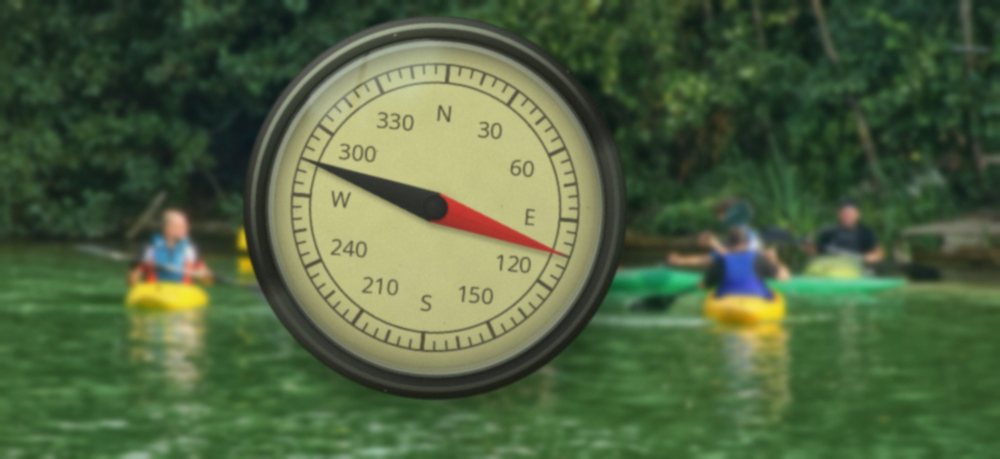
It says 105; °
